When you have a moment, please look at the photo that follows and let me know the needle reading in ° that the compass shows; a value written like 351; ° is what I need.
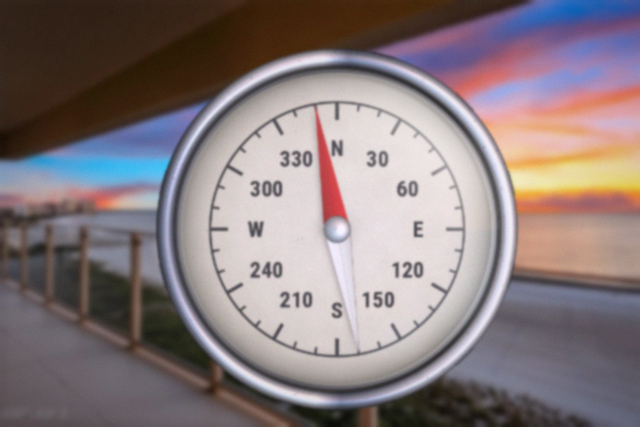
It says 350; °
